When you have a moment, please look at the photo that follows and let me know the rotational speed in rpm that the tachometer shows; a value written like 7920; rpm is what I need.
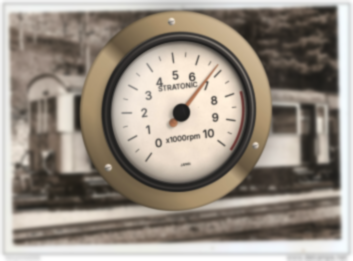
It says 6750; rpm
